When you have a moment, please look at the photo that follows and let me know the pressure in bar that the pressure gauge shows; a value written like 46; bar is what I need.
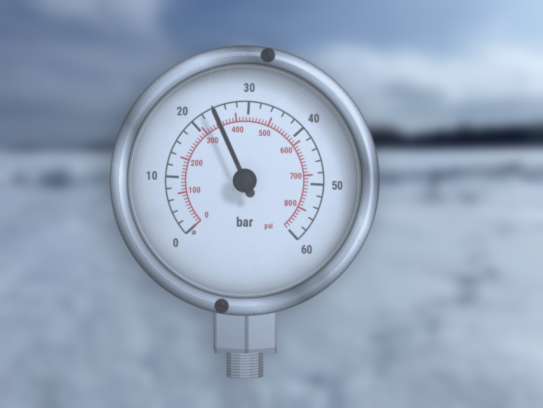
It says 24; bar
